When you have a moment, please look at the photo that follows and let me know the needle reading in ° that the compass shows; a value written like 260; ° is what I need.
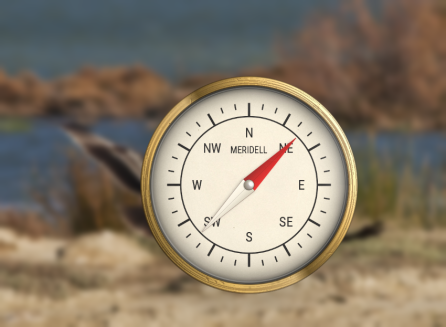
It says 45; °
